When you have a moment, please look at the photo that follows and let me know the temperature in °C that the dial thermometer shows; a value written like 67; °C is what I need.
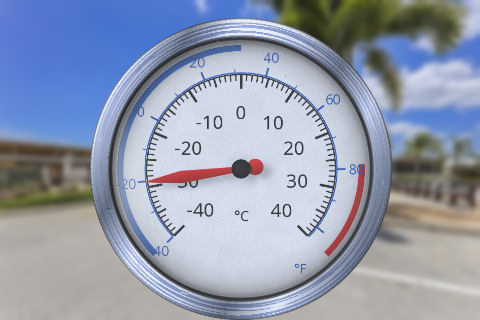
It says -29; °C
